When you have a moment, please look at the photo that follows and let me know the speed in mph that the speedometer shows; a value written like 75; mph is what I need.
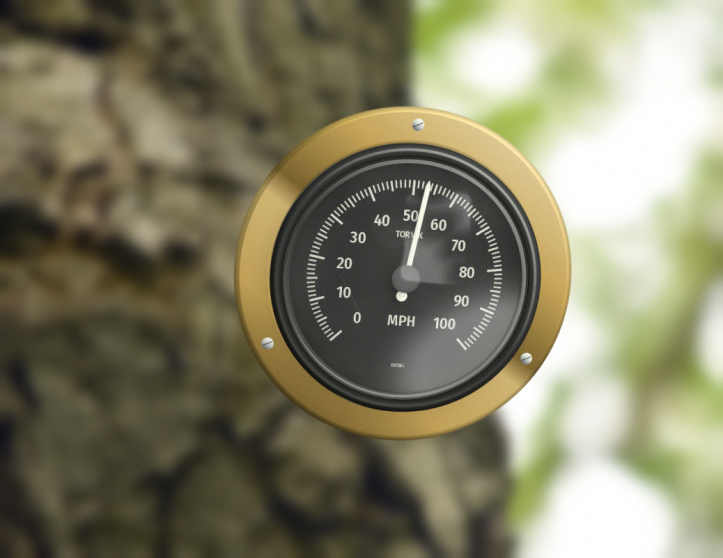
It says 53; mph
